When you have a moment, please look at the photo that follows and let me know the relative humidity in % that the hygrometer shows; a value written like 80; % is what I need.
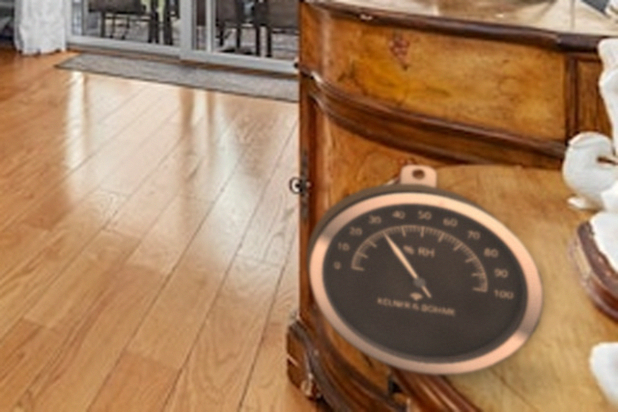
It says 30; %
